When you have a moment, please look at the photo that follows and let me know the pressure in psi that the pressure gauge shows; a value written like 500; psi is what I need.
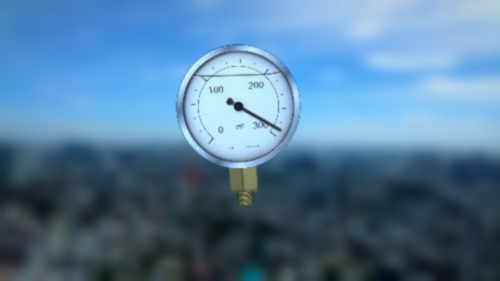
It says 290; psi
